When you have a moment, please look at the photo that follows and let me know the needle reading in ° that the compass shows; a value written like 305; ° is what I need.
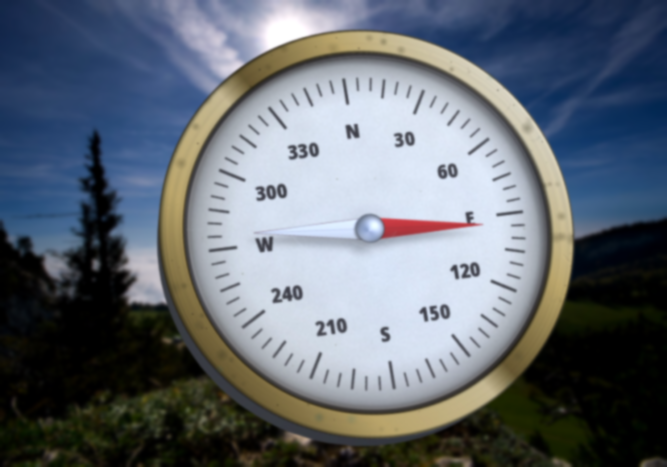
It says 95; °
